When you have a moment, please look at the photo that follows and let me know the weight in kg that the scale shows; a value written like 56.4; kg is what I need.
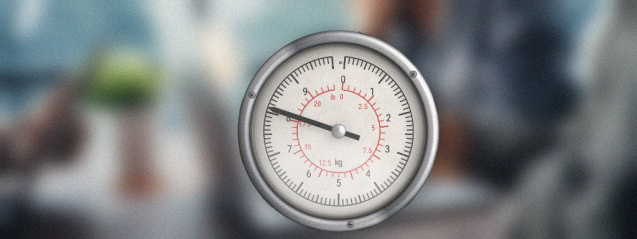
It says 8.1; kg
